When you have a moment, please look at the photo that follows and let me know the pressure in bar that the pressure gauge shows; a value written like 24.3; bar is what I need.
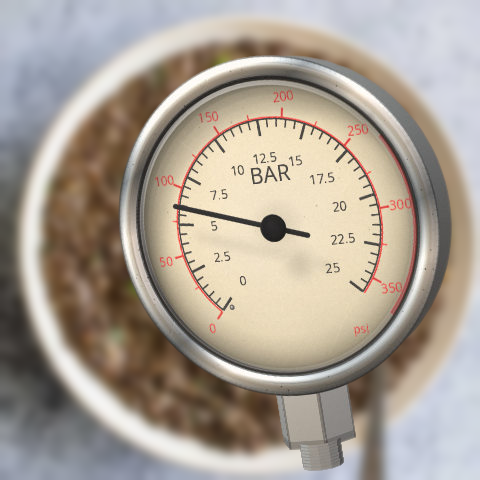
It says 6; bar
